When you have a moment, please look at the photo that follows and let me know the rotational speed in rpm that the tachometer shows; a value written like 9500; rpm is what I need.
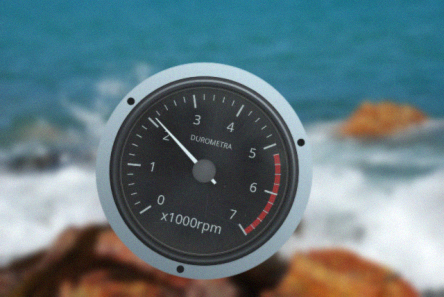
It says 2100; rpm
